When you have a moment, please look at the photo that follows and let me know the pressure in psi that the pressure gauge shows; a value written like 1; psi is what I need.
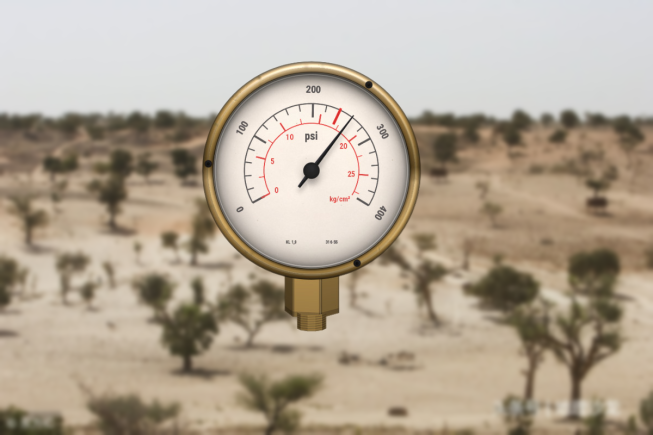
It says 260; psi
